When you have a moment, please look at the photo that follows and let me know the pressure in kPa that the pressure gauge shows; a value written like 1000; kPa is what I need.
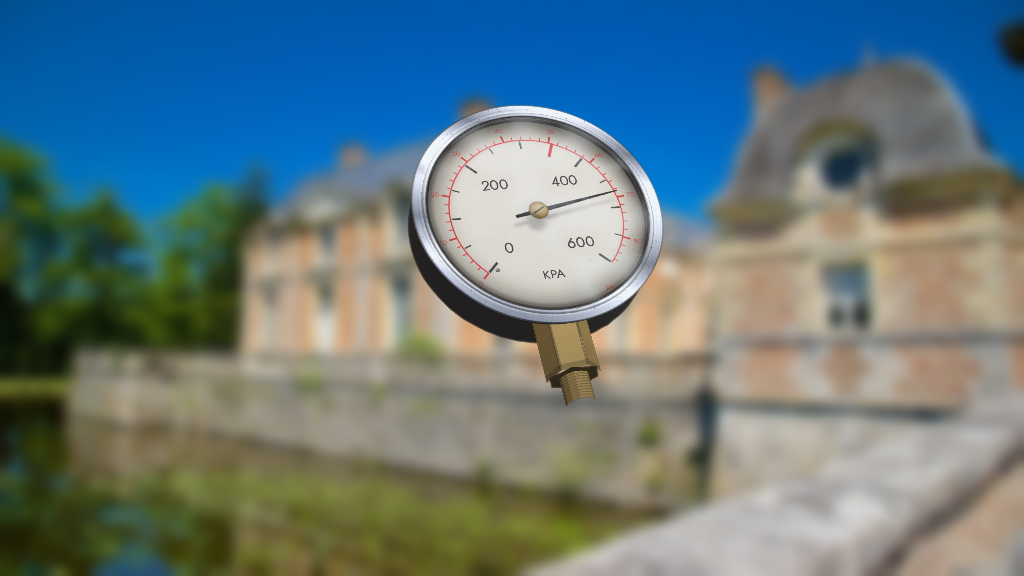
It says 475; kPa
